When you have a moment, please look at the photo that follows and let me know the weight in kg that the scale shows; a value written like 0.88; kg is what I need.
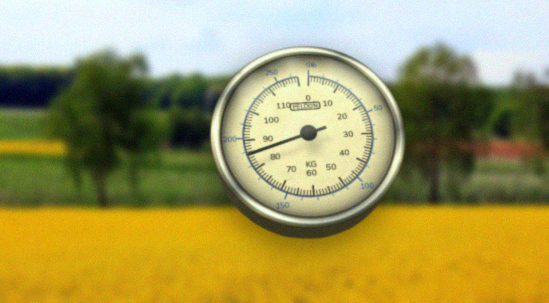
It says 85; kg
